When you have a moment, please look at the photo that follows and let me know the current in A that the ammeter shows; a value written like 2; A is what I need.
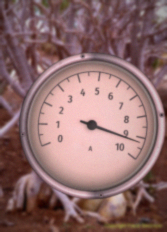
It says 9.25; A
